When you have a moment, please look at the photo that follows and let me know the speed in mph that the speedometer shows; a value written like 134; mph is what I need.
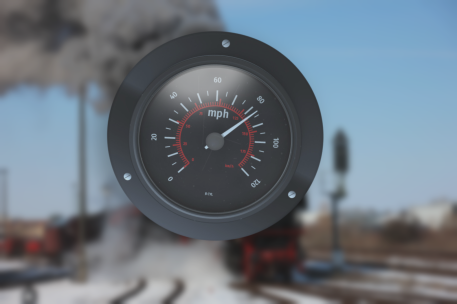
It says 82.5; mph
